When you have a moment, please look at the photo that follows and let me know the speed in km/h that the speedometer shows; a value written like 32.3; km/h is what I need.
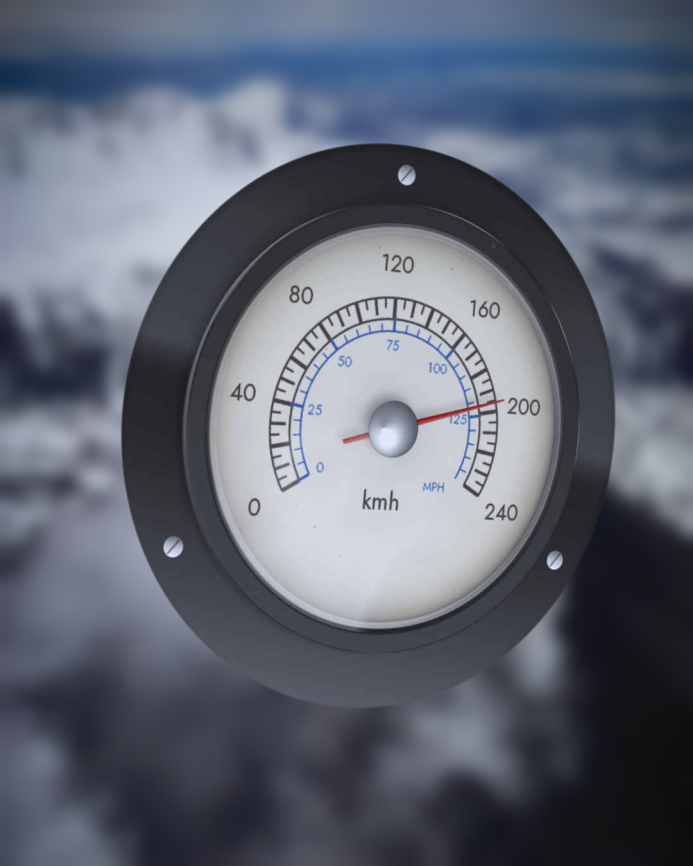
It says 195; km/h
